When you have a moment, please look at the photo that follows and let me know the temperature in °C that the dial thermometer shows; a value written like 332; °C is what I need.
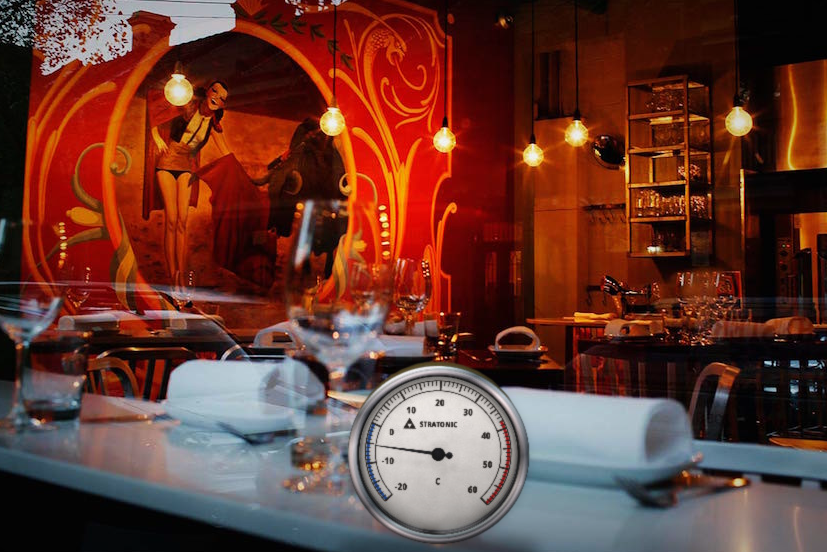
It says -5; °C
